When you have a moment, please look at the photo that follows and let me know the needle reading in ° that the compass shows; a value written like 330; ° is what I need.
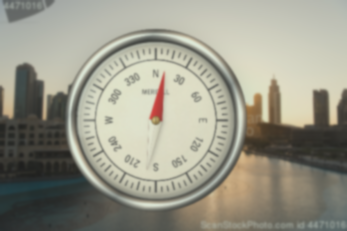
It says 10; °
